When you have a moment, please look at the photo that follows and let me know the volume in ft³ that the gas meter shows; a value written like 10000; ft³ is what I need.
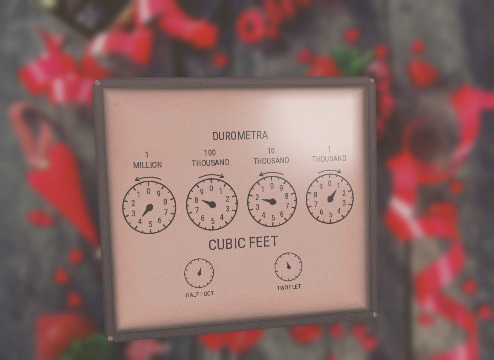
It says 382100; ft³
